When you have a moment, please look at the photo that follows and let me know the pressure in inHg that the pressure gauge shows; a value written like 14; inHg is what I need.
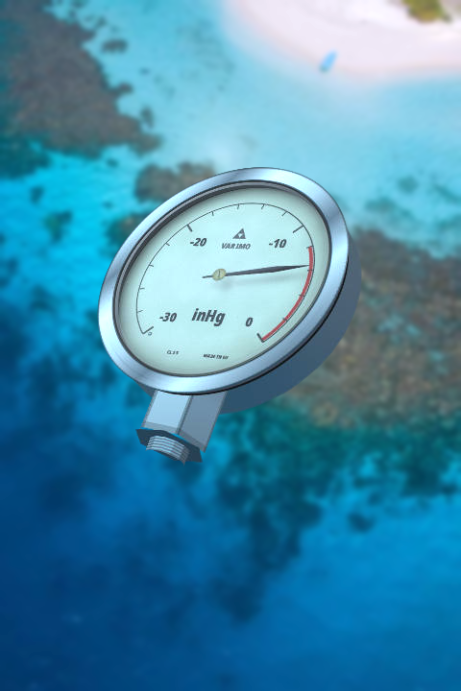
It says -6; inHg
